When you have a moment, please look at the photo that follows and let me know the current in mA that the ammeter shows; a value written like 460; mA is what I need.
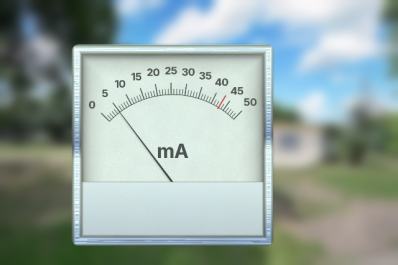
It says 5; mA
